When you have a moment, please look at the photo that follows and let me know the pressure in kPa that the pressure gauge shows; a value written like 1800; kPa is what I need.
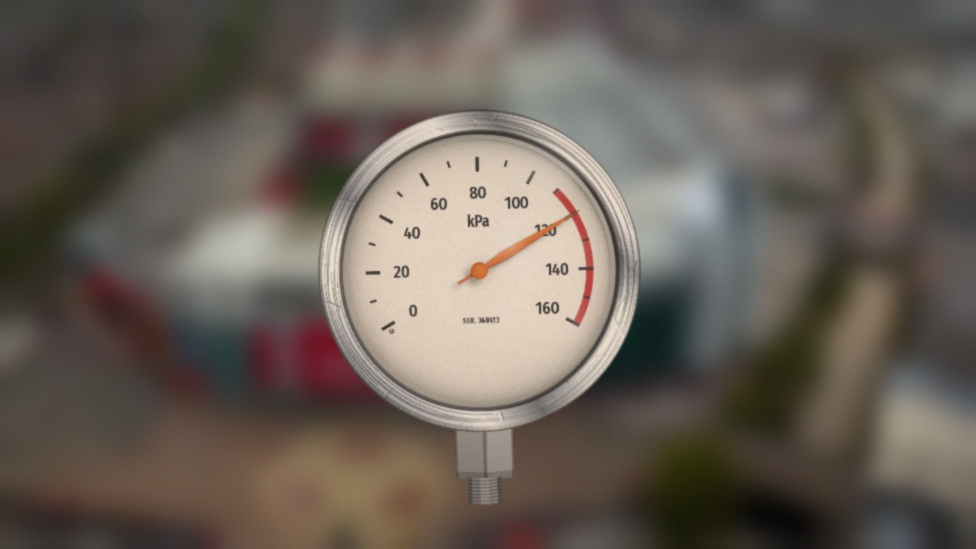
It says 120; kPa
